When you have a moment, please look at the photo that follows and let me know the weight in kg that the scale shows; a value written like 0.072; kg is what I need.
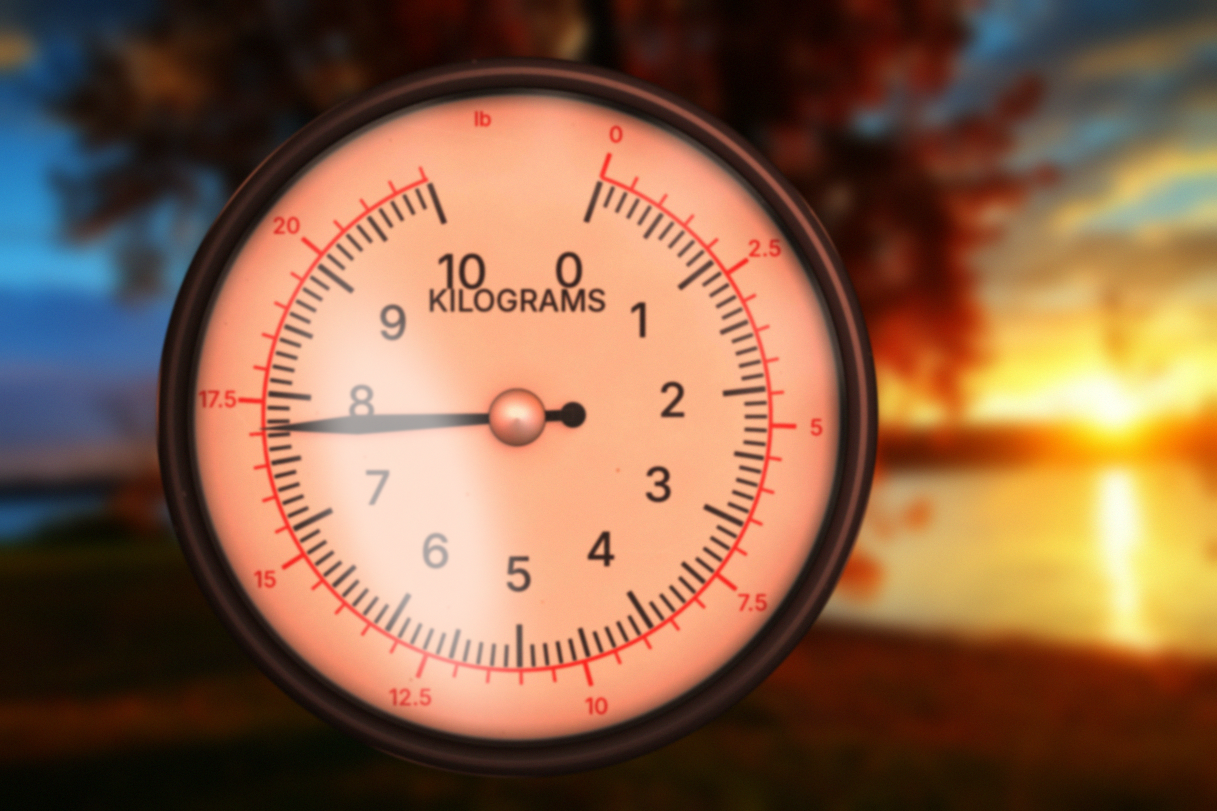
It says 7.75; kg
